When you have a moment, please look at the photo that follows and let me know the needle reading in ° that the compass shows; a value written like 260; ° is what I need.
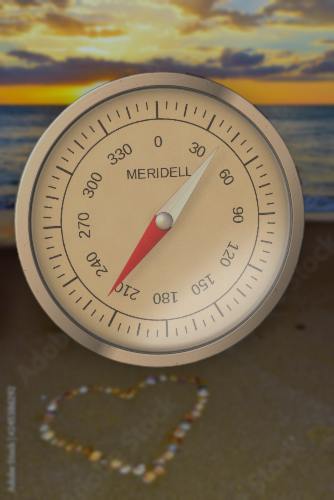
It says 220; °
